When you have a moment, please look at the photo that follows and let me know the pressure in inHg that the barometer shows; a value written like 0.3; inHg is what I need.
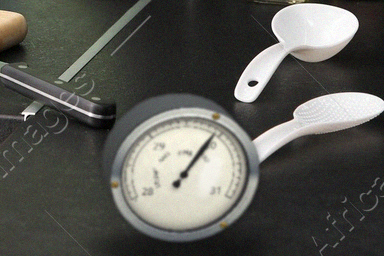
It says 29.9; inHg
